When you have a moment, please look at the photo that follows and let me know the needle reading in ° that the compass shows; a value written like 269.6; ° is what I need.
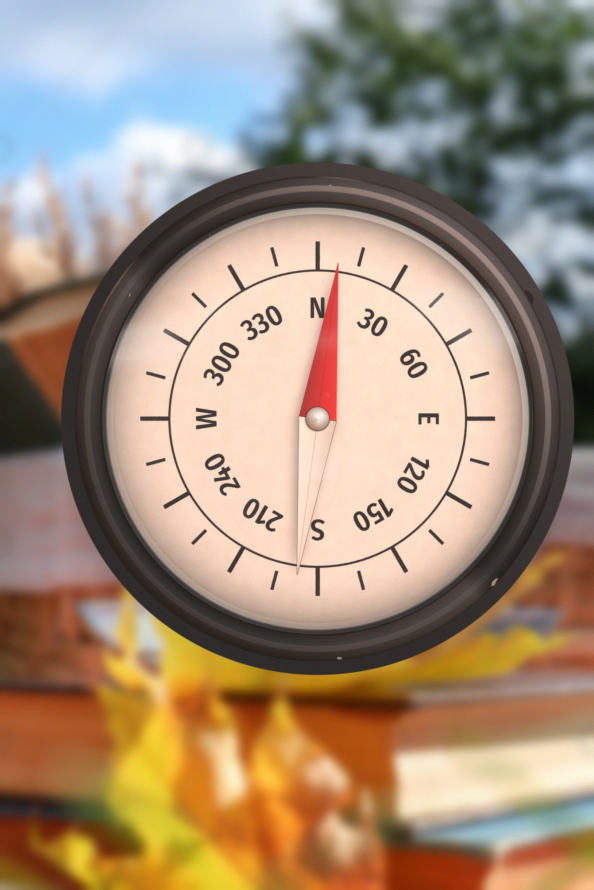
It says 7.5; °
